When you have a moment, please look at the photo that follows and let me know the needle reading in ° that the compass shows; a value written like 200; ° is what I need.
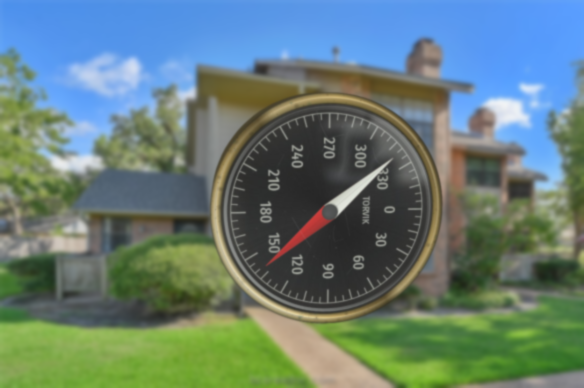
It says 140; °
